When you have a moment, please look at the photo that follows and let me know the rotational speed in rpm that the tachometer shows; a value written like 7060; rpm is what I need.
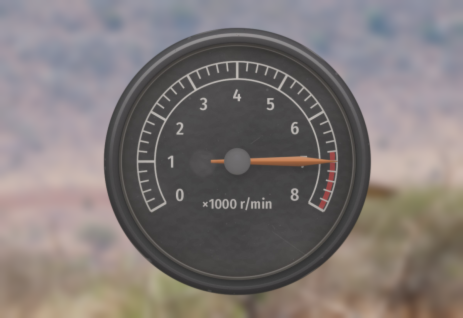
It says 7000; rpm
